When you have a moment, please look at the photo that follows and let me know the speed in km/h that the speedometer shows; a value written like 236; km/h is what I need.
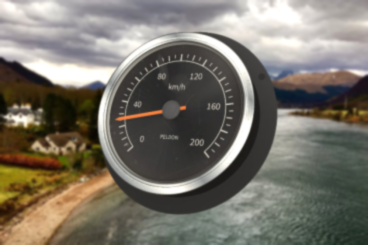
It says 25; km/h
